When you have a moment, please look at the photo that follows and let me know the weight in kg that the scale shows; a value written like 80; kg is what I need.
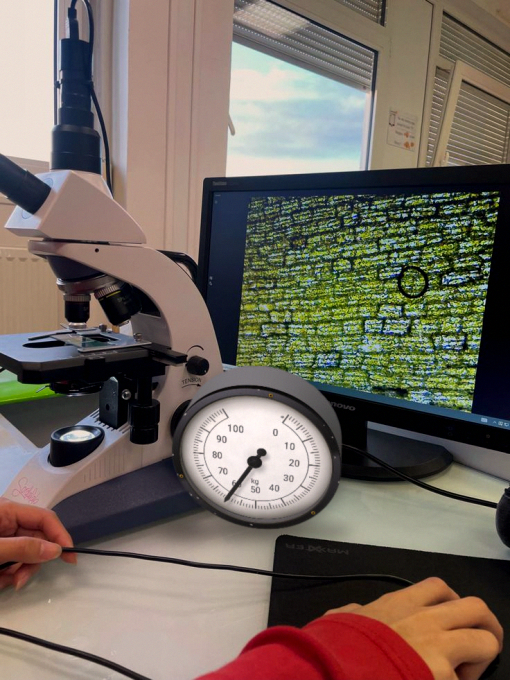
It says 60; kg
